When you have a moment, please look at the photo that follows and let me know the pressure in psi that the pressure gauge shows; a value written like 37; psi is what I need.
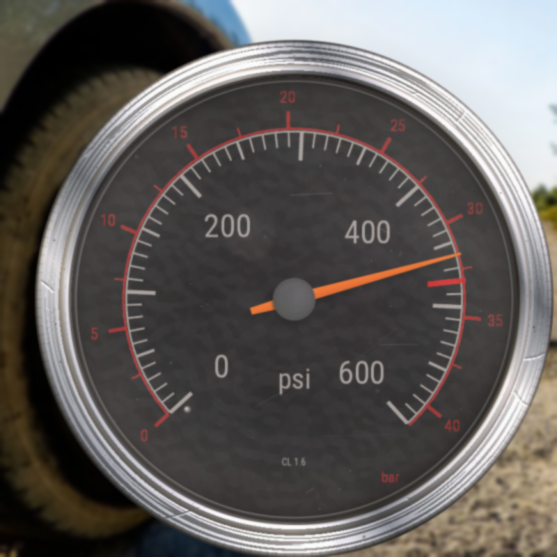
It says 460; psi
